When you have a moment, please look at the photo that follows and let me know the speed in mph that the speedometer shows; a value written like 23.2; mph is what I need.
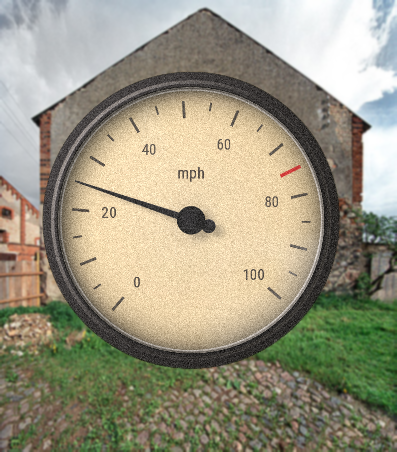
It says 25; mph
